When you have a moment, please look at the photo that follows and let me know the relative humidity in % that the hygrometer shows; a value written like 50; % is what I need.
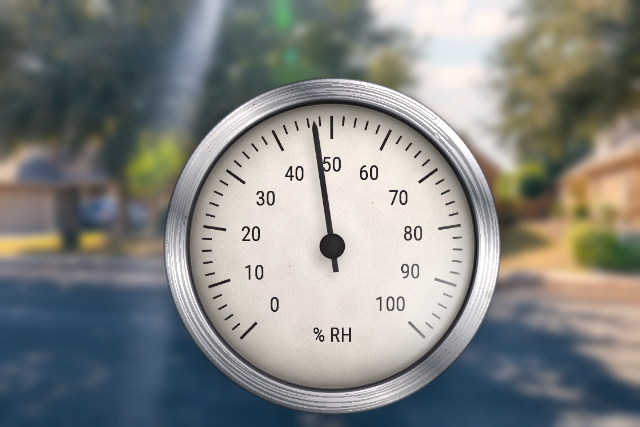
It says 47; %
